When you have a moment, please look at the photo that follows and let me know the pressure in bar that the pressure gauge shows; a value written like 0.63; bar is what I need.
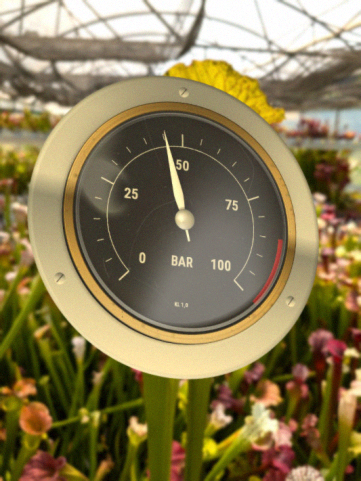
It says 45; bar
